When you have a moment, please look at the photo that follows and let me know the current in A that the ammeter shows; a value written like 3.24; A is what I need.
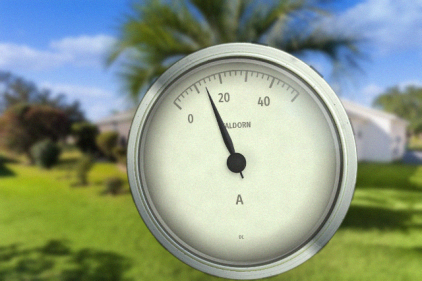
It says 14; A
